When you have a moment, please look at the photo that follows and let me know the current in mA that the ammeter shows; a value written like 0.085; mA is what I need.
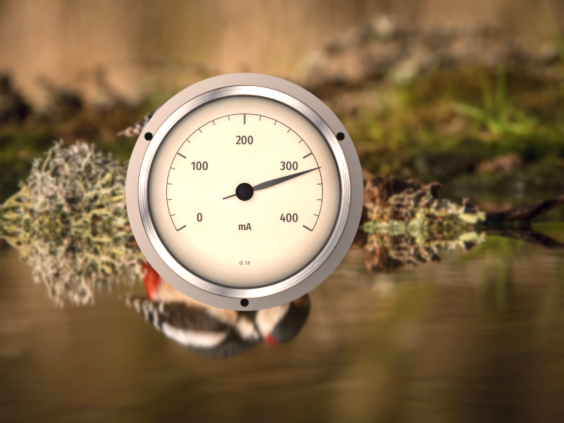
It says 320; mA
